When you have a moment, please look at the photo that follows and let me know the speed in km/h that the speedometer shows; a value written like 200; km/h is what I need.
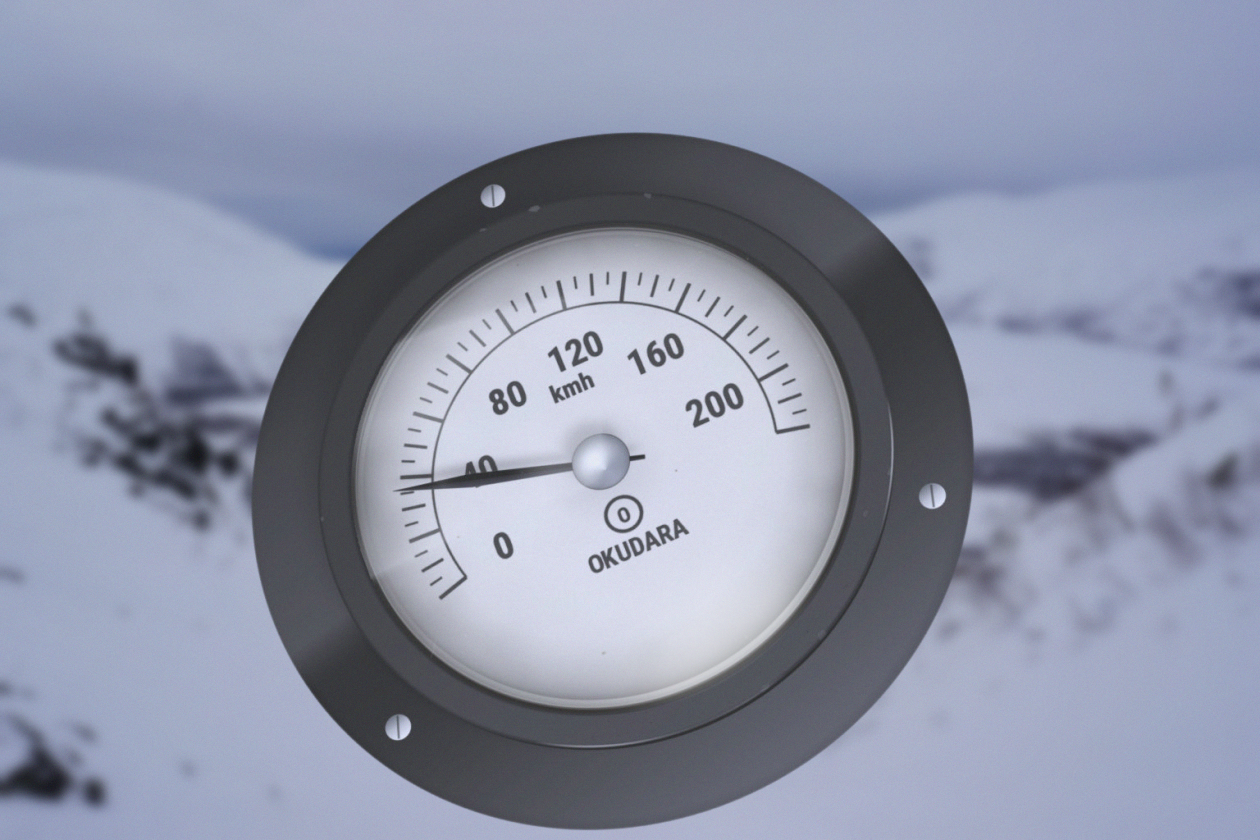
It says 35; km/h
